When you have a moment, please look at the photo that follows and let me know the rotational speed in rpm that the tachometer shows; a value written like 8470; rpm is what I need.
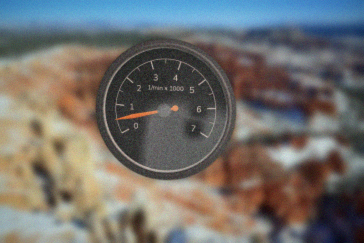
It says 500; rpm
